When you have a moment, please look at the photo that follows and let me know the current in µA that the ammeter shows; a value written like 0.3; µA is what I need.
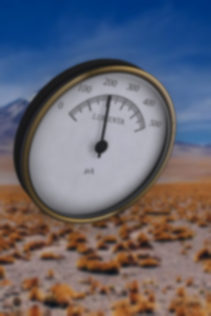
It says 200; µA
